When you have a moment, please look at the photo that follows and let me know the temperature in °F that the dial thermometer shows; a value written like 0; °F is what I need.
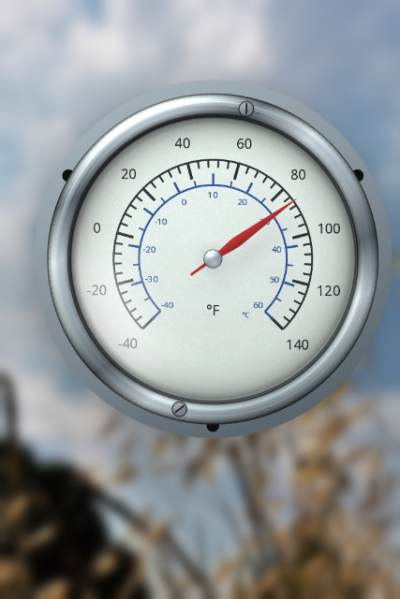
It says 86; °F
